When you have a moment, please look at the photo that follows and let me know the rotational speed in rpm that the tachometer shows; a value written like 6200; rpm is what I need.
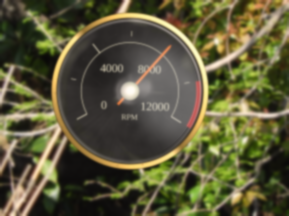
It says 8000; rpm
